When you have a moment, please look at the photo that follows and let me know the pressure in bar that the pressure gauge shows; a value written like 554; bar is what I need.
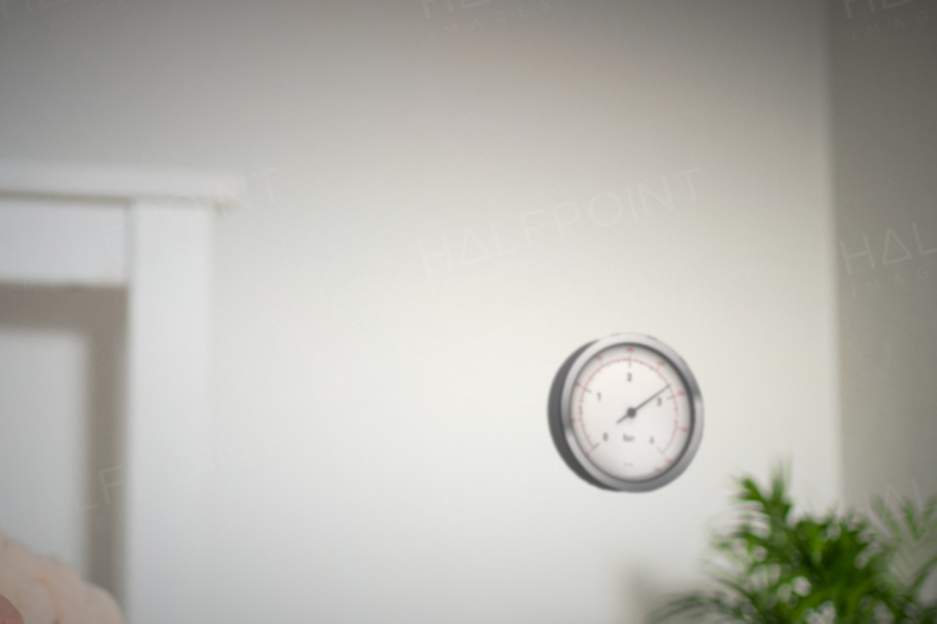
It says 2.8; bar
